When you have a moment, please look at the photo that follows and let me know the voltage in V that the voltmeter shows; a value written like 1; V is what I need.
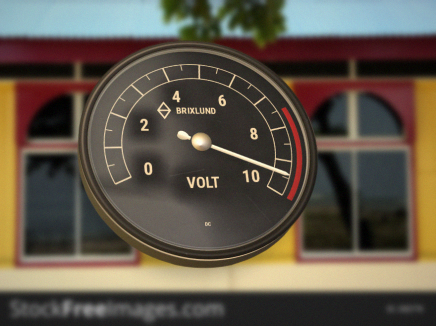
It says 9.5; V
